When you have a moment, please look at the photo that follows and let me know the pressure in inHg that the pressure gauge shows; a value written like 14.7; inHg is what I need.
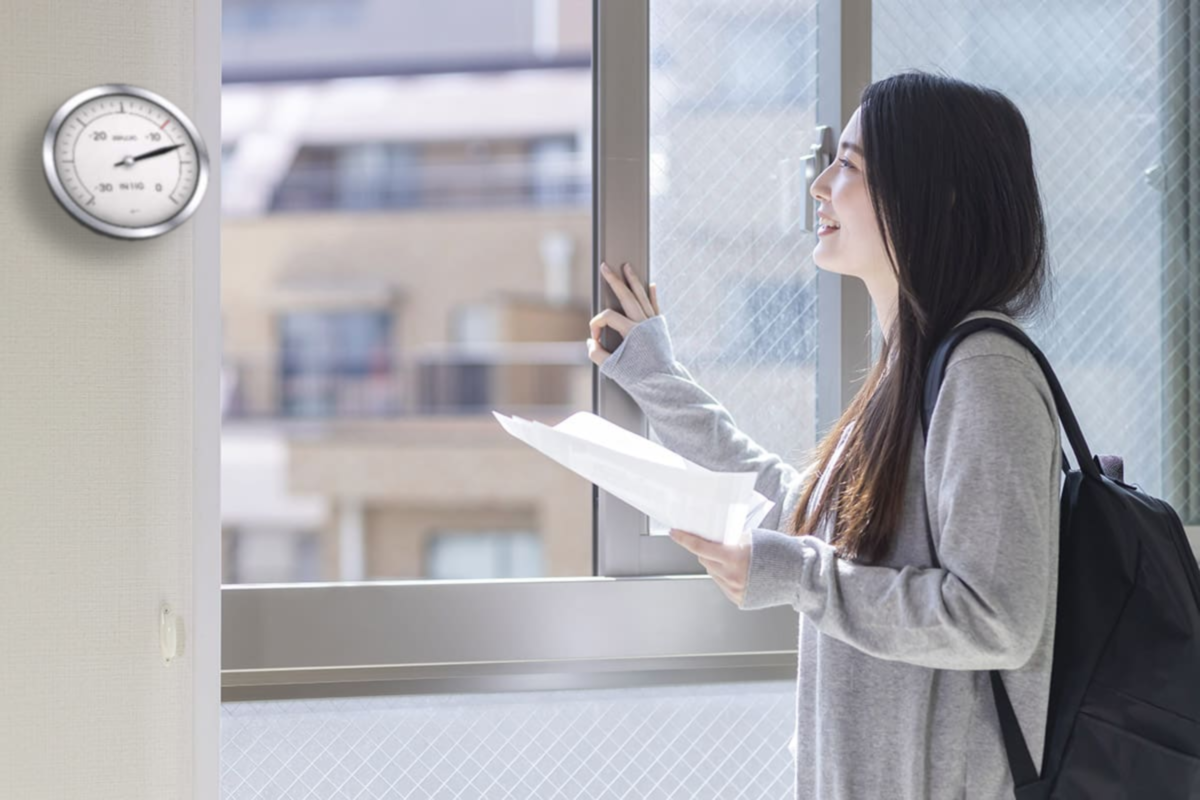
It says -7; inHg
